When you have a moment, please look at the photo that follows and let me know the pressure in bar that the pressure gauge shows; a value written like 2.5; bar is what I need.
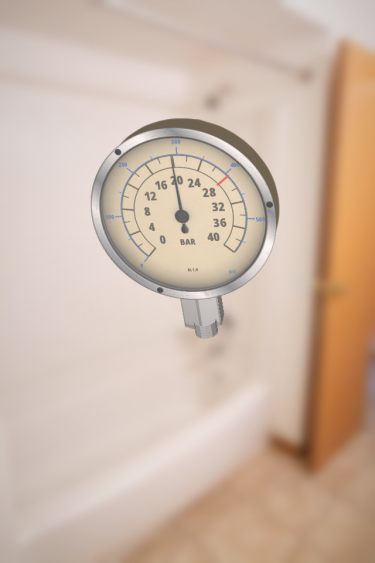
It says 20; bar
